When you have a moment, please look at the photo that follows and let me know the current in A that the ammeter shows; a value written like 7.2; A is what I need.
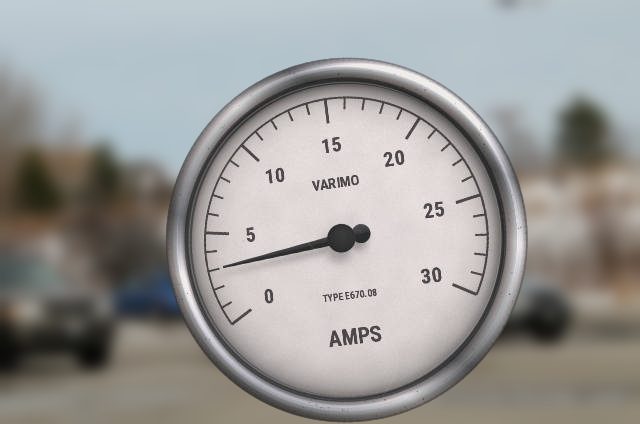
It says 3; A
